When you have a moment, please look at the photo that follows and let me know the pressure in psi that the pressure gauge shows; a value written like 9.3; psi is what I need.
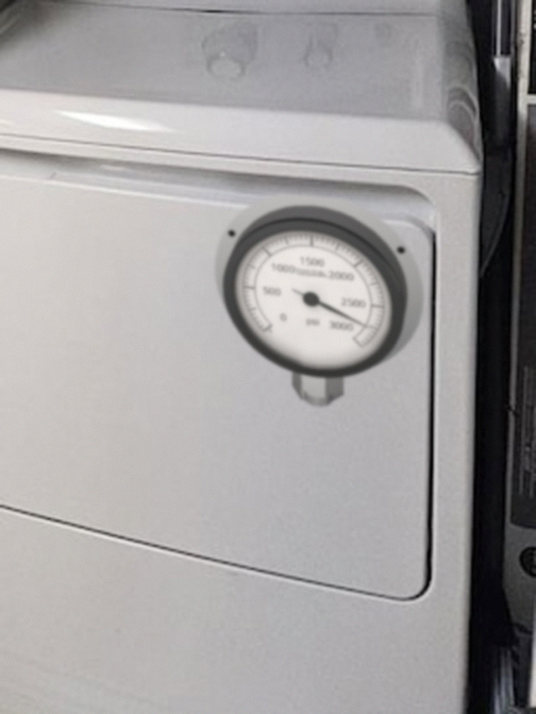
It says 2750; psi
